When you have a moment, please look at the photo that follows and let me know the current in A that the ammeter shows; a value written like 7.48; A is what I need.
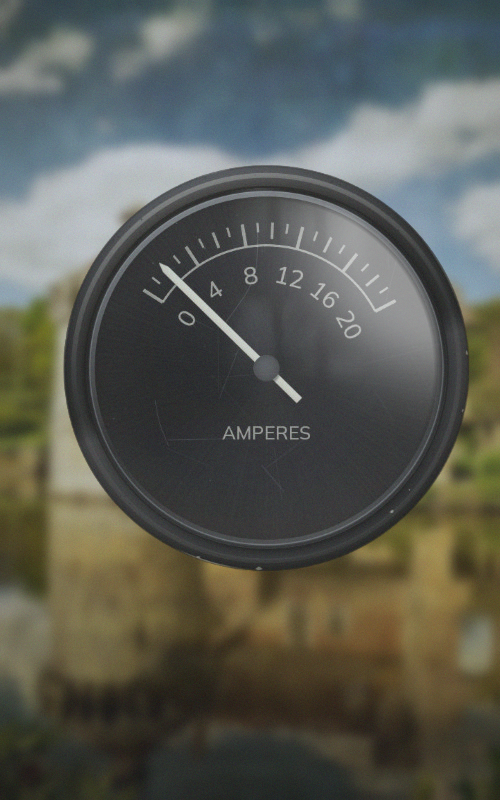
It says 2; A
